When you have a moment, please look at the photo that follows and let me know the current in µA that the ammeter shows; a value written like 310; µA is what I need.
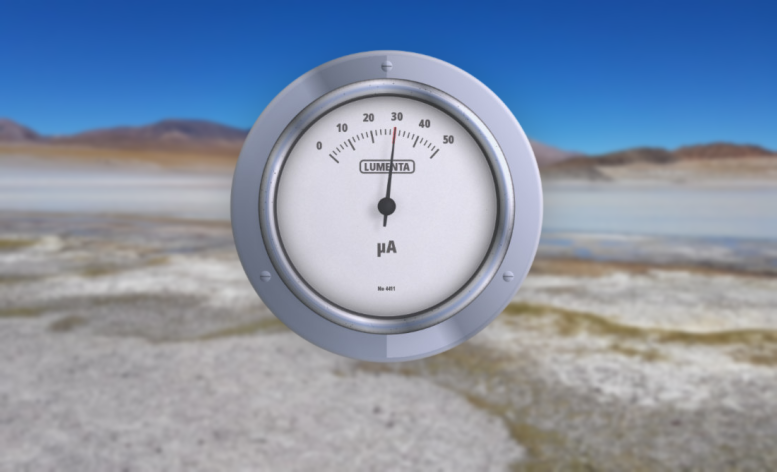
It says 30; µA
